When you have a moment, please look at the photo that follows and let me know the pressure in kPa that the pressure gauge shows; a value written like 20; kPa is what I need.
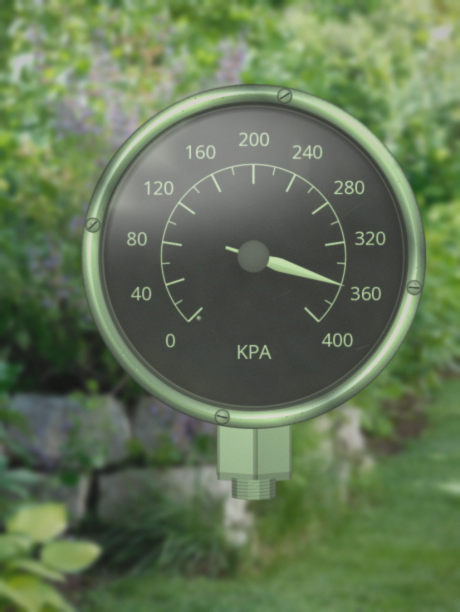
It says 360; kPa
